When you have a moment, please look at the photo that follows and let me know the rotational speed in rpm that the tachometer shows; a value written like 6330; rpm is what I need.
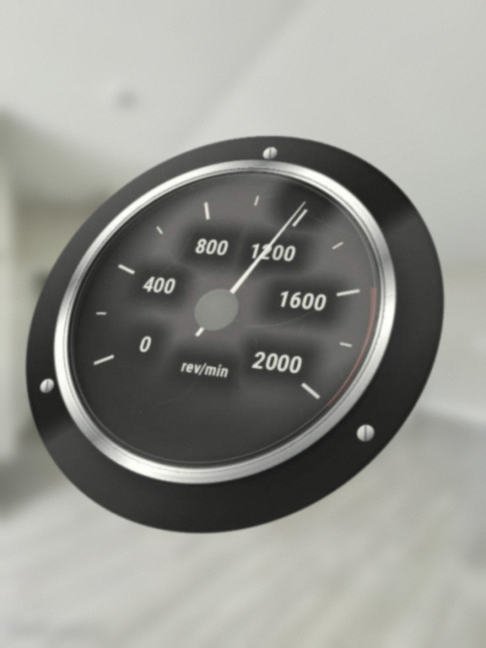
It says 1200; rpm
